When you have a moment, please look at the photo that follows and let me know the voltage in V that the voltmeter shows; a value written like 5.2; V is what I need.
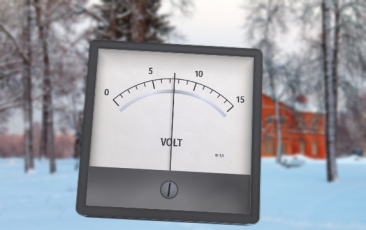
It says 7.5; V
